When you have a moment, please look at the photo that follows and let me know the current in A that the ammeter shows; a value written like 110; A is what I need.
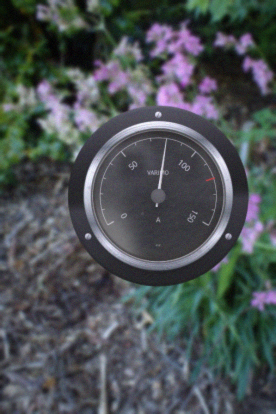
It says 80; A
